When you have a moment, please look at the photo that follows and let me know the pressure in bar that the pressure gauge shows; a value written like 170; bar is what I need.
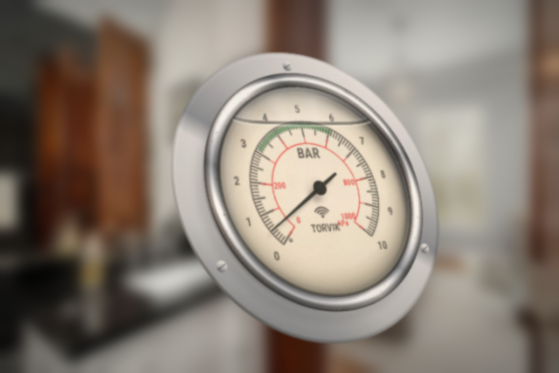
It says 0.5; bar
